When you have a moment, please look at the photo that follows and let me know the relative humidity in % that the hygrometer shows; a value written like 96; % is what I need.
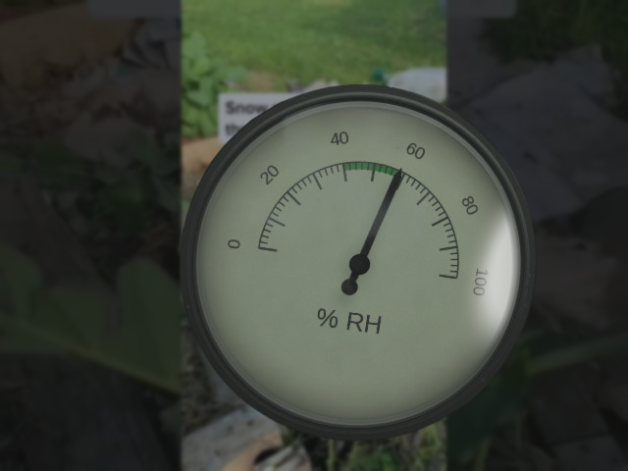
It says 58; %
